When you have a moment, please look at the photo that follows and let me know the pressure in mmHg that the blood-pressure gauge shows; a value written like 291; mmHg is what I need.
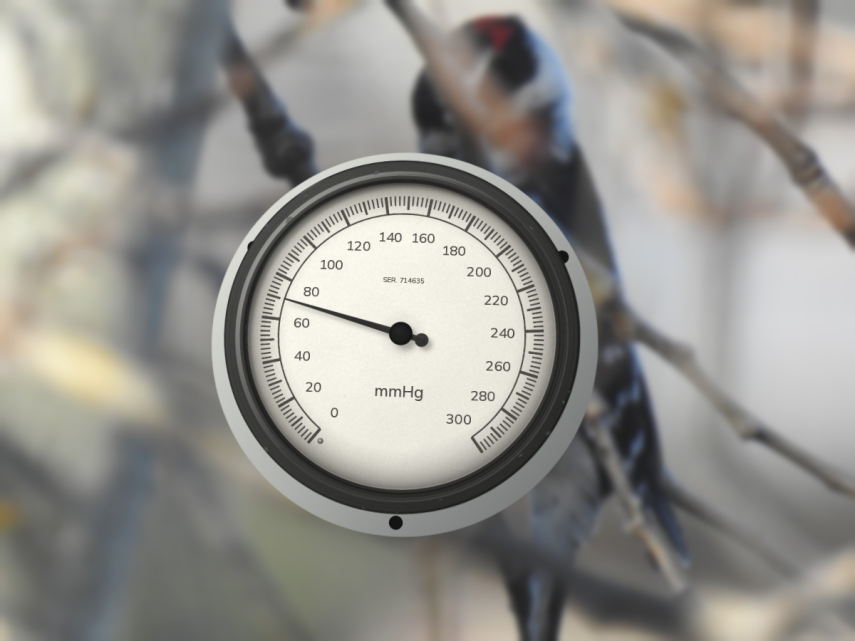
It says 70; mmHg
